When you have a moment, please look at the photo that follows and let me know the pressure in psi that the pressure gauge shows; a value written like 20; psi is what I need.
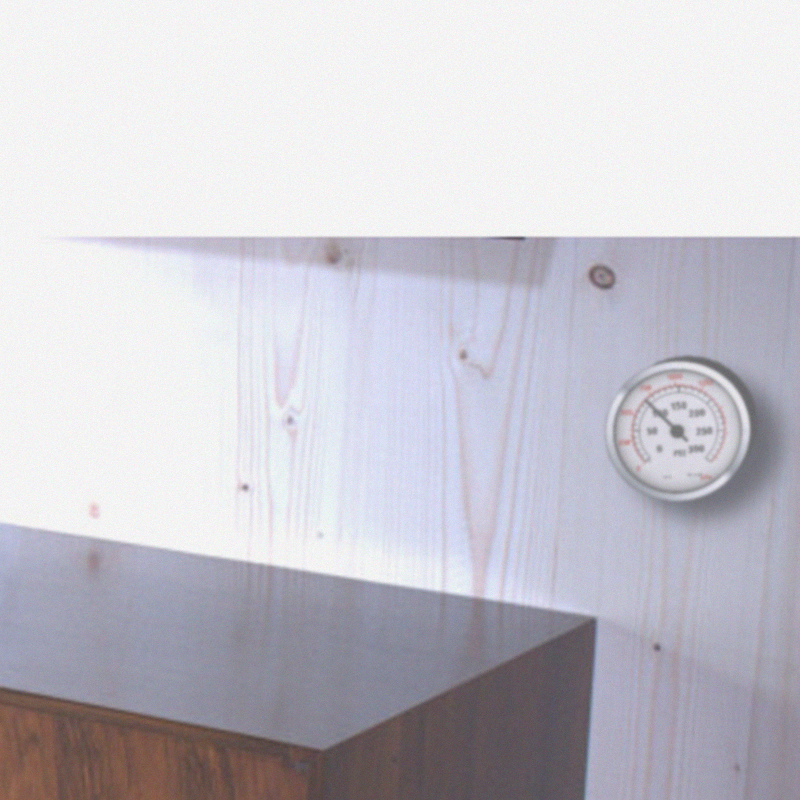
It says 100; psi
